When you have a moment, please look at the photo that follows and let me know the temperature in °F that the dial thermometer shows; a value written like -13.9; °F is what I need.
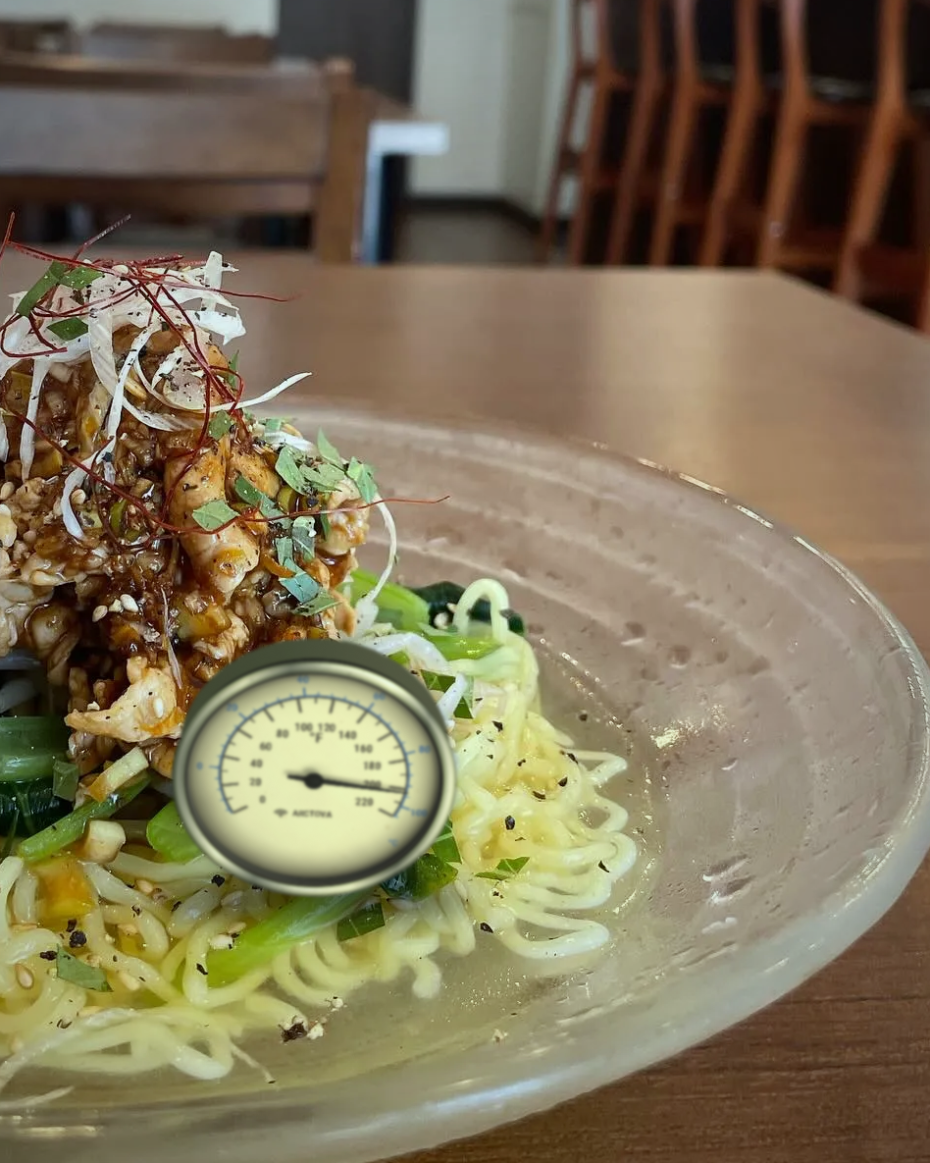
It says 200; °F
